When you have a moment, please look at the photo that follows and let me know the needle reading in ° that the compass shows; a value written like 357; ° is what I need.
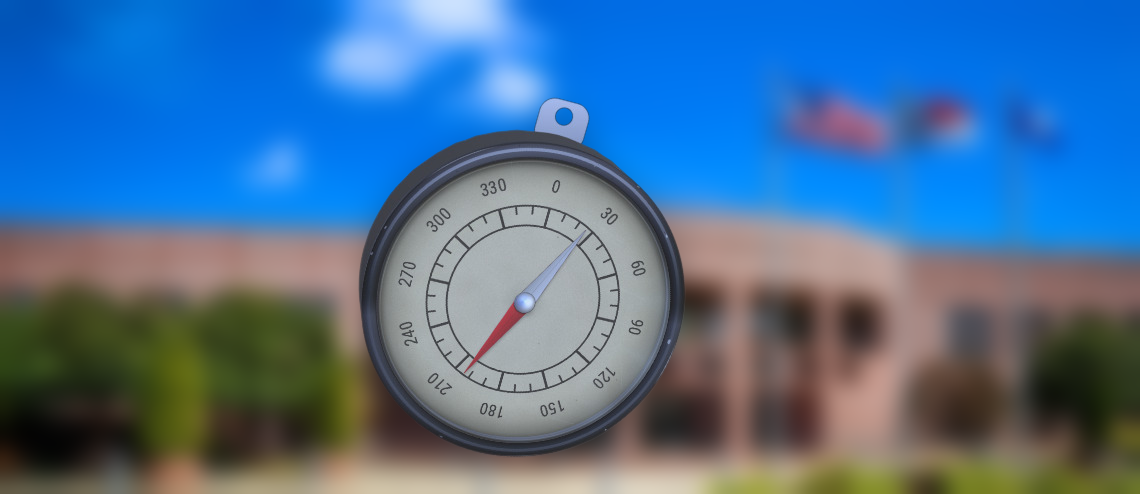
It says 205; °
